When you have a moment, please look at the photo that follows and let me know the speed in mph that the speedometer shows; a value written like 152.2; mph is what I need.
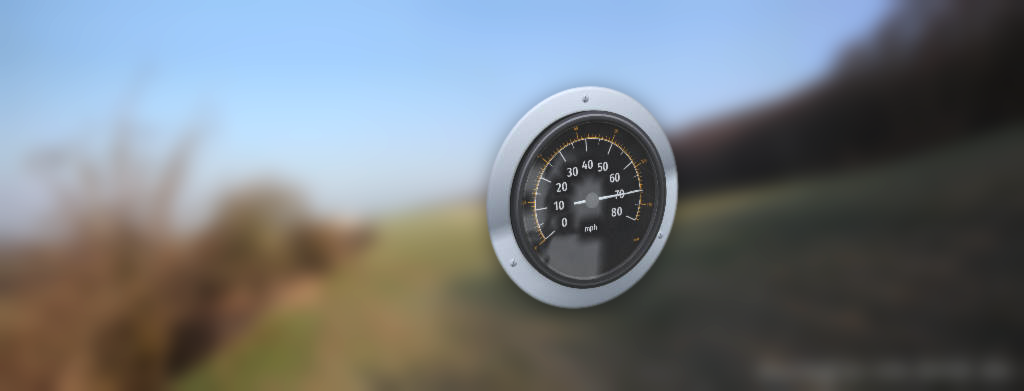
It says 70; mph
